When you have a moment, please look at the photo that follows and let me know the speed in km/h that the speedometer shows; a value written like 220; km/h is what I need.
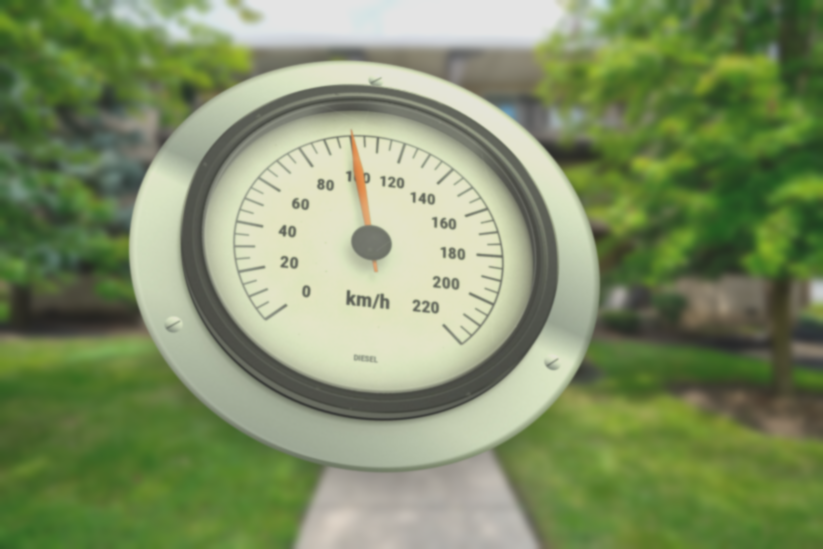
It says 100; km/h
